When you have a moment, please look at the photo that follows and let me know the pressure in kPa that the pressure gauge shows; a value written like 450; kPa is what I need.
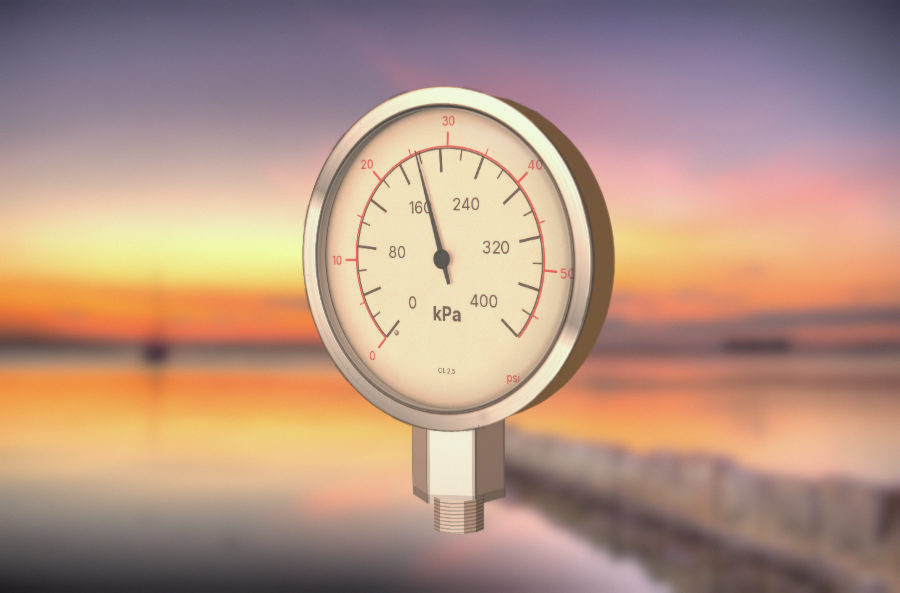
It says 180; kPa
